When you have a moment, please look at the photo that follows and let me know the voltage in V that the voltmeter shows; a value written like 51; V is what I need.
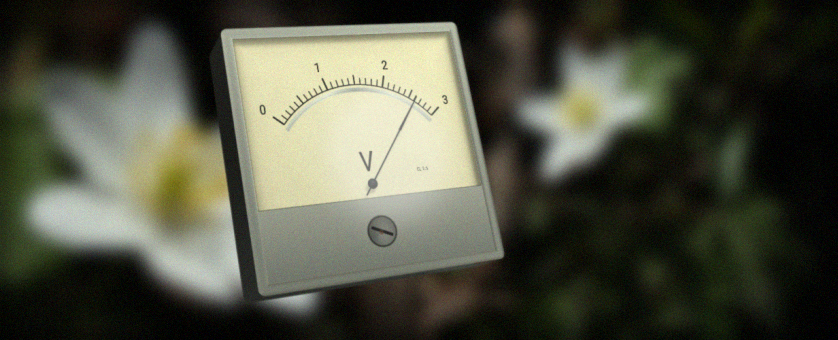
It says 2.6; V
